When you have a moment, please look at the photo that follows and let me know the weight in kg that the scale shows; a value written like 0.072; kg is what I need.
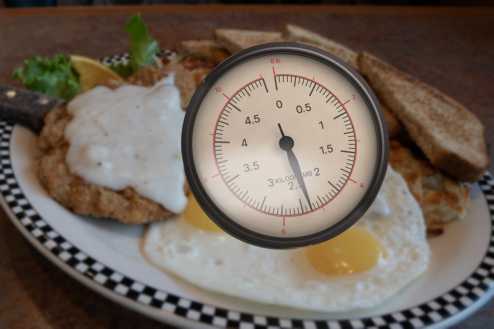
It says 2.4; kg
